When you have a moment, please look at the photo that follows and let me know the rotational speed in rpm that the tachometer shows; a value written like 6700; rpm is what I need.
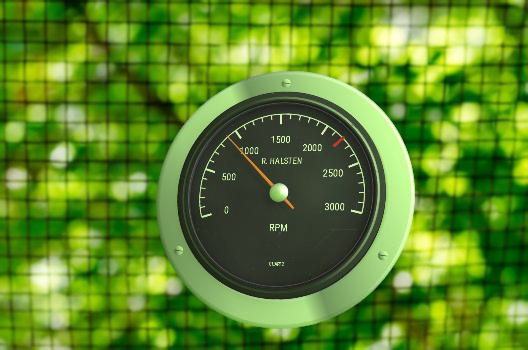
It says 900; rpm
